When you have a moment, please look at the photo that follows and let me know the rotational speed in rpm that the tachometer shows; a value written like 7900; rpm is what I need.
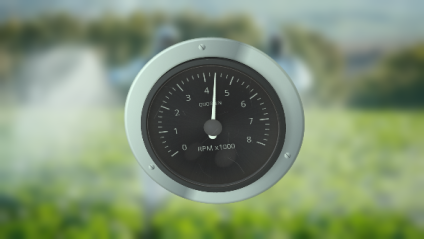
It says 4400; rpm
